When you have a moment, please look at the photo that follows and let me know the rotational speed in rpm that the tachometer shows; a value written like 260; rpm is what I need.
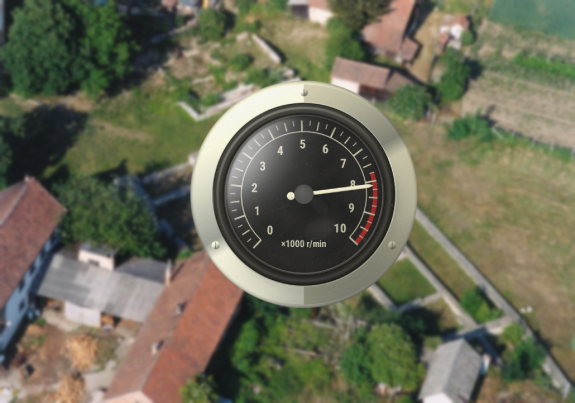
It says 8125; rpm
